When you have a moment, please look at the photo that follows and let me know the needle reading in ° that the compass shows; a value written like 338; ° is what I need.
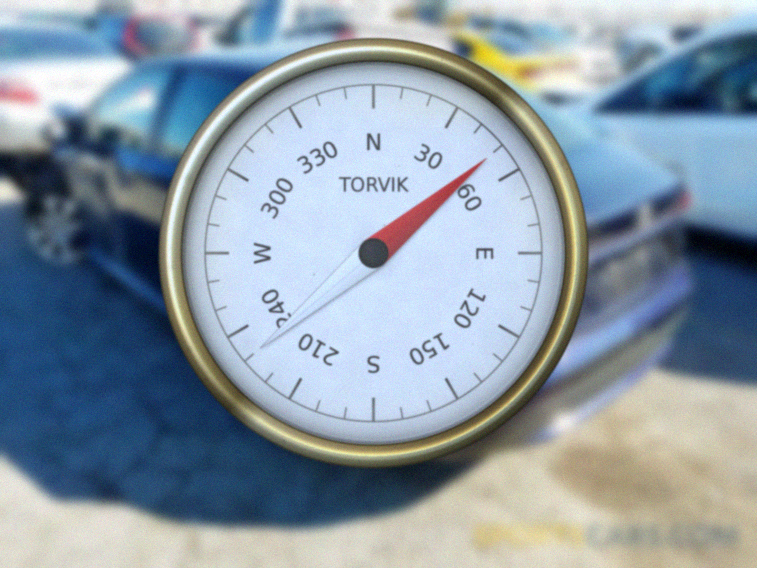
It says 50; °
